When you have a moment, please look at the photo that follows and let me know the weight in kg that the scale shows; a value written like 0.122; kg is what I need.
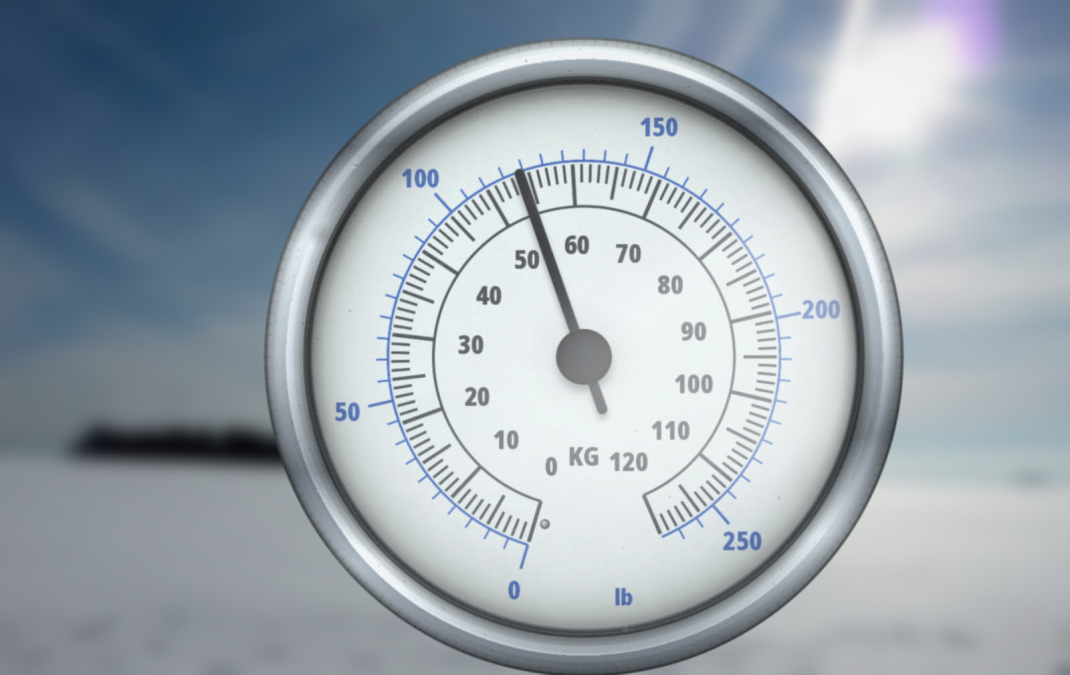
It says 54; kg
